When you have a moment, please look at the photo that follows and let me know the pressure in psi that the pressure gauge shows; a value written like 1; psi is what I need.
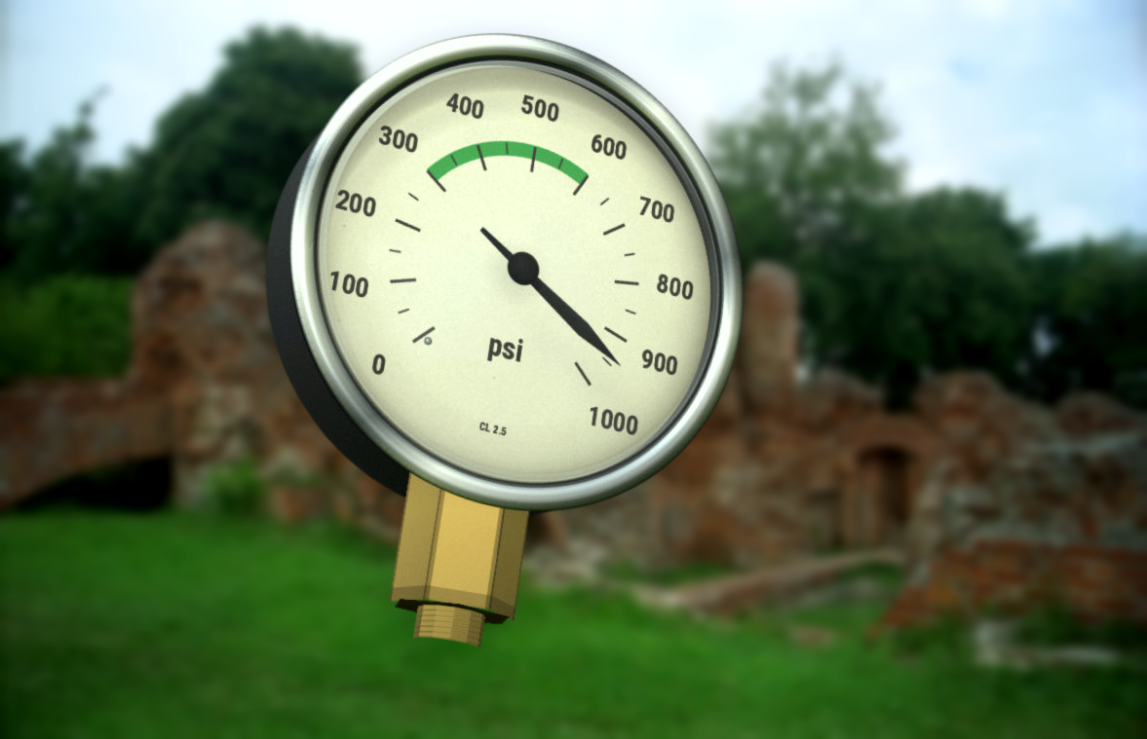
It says 950; psi
